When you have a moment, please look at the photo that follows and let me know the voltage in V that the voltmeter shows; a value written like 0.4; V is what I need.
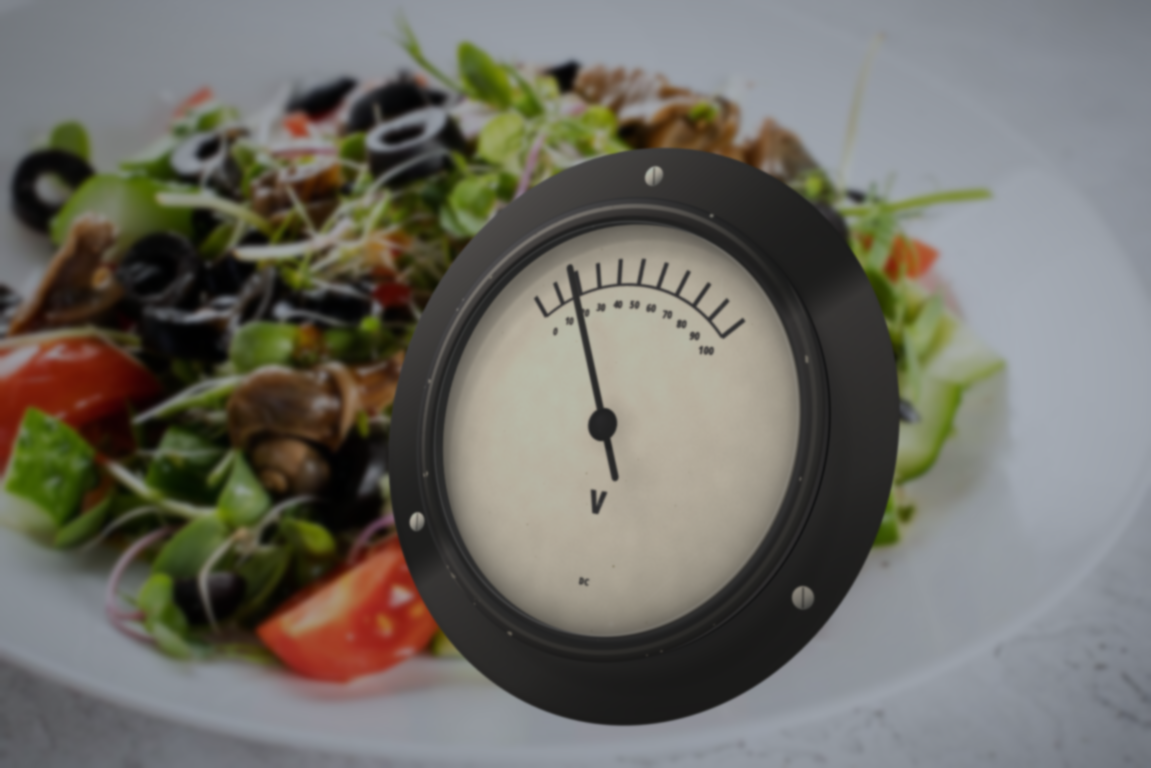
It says 20; V
